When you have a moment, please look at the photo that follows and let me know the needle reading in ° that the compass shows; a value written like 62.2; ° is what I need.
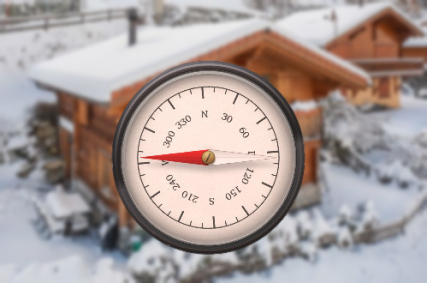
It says 275; °
